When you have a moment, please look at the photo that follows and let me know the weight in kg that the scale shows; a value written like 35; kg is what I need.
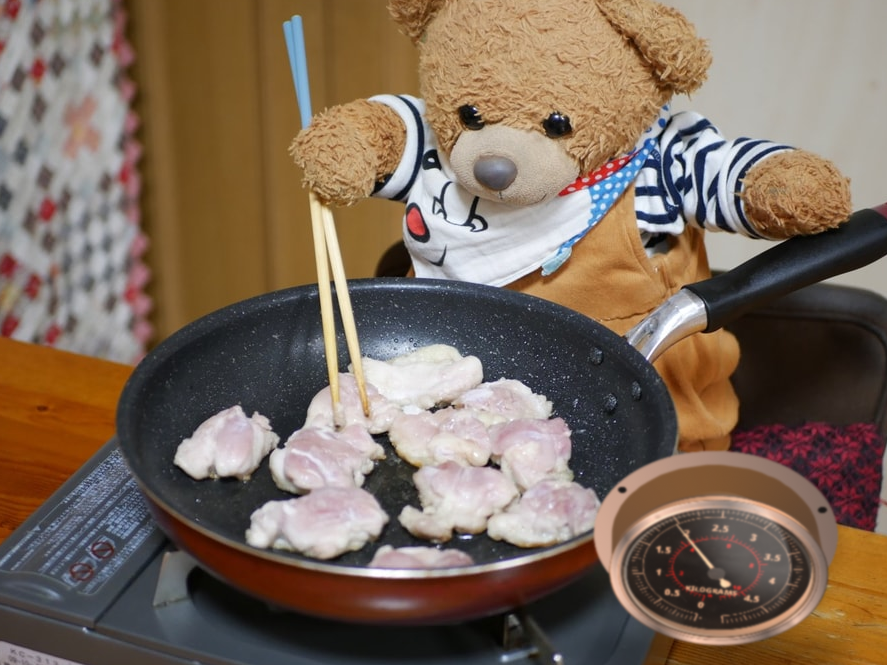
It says 2; kg
